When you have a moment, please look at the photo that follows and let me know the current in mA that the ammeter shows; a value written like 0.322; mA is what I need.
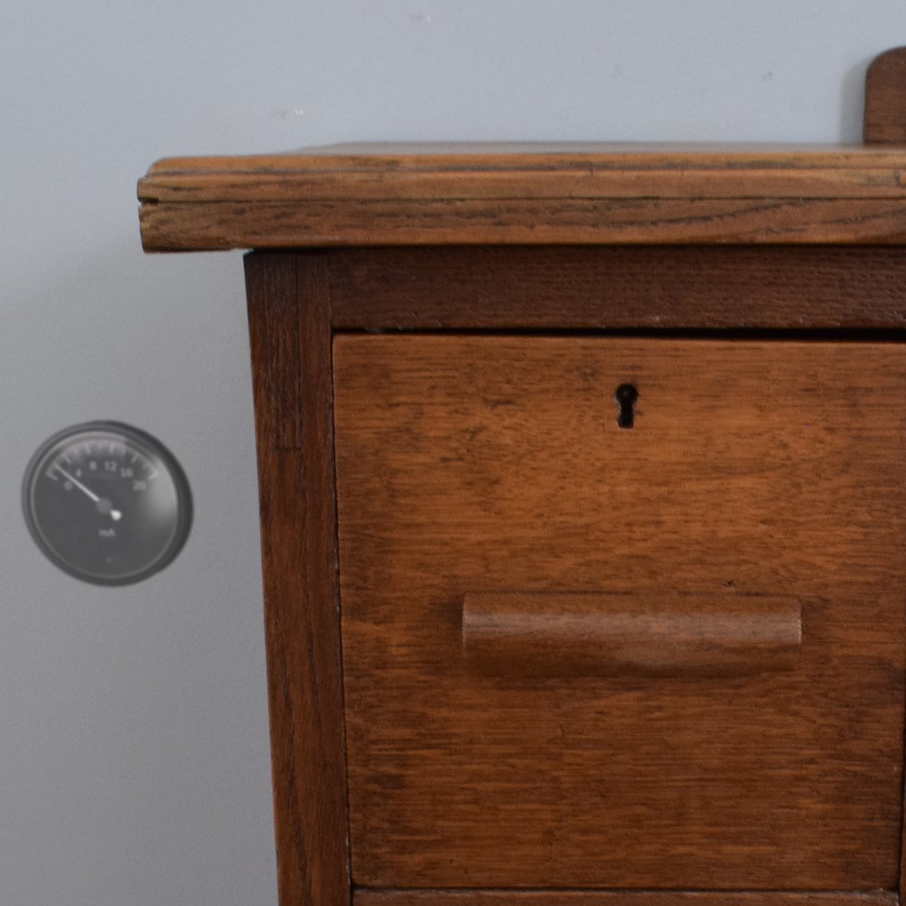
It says 2; mA
